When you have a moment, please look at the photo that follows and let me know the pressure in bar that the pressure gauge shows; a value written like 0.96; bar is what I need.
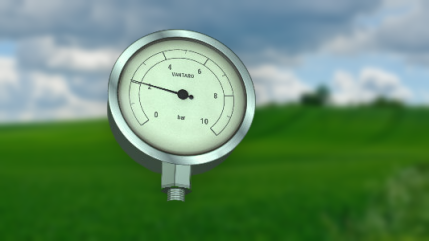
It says 2; bar
